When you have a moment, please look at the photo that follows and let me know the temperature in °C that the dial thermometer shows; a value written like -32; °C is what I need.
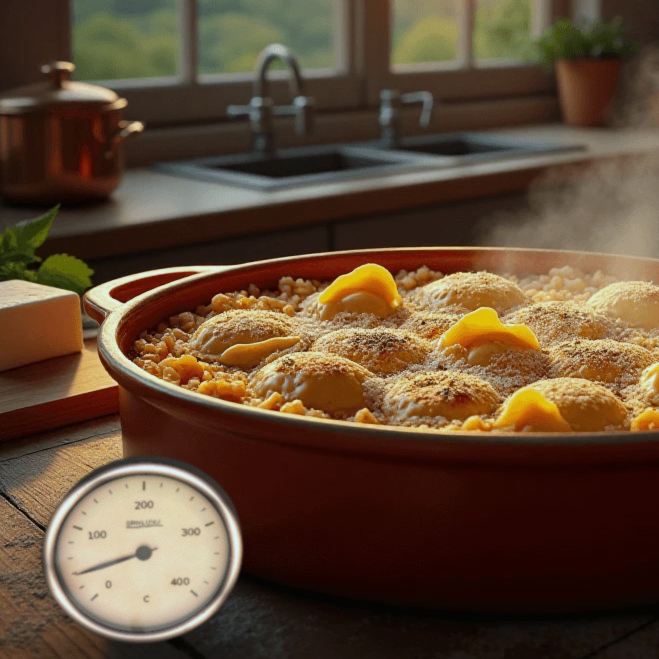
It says 40; °C
